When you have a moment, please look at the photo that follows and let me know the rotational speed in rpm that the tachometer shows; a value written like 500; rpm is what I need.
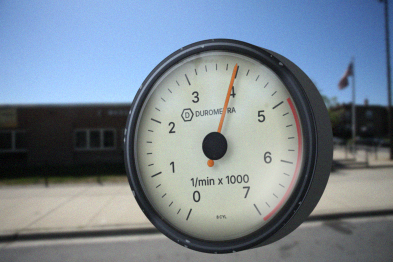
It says 4000; rpm
